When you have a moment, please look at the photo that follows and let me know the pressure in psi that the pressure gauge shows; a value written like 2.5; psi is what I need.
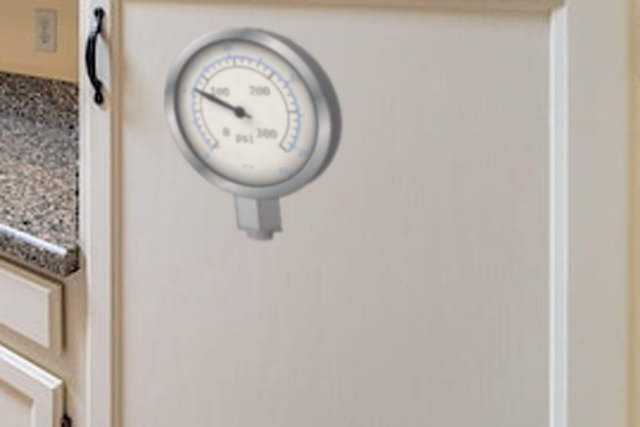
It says 80; psi
